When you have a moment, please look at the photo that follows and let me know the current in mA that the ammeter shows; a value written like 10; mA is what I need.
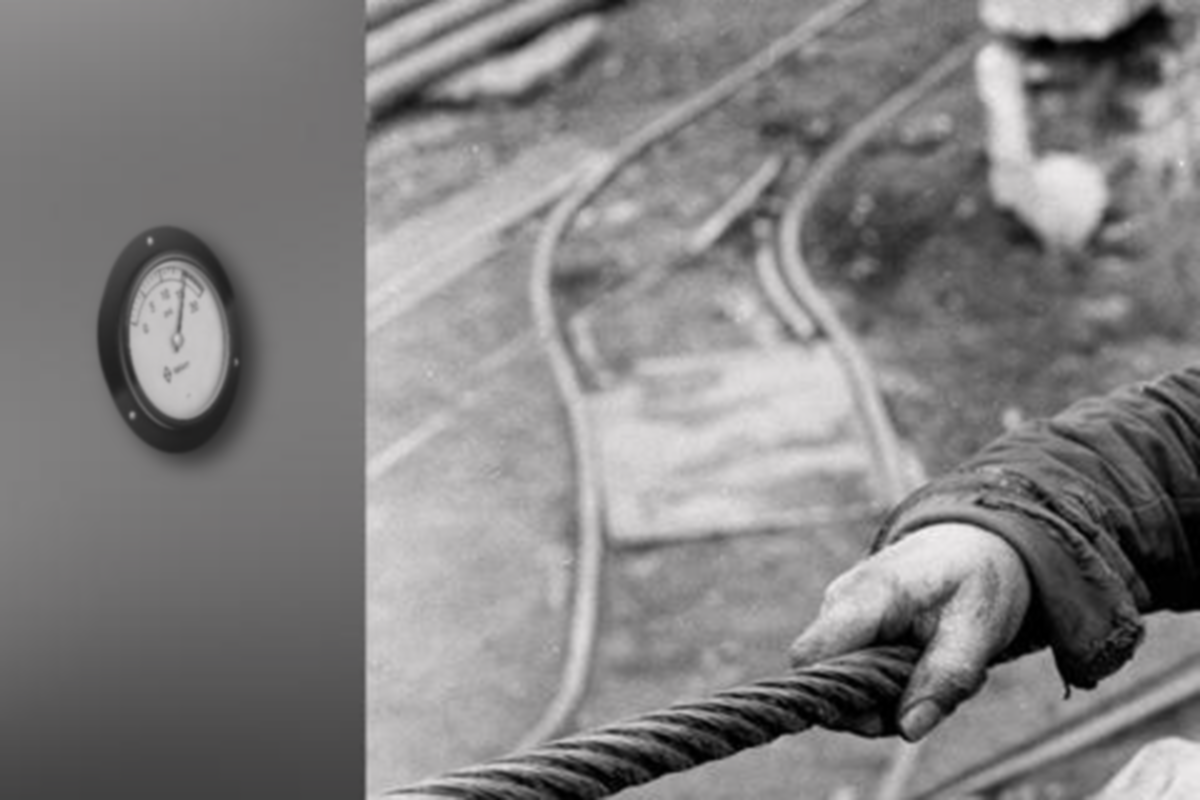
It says 15; mA
